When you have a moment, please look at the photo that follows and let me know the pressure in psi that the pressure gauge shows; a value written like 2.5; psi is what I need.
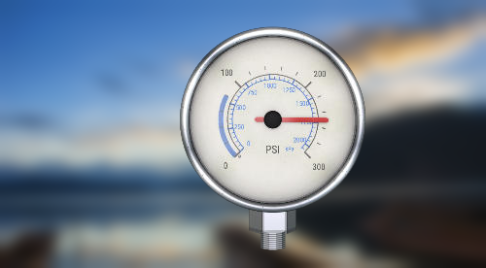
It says 250; psi
